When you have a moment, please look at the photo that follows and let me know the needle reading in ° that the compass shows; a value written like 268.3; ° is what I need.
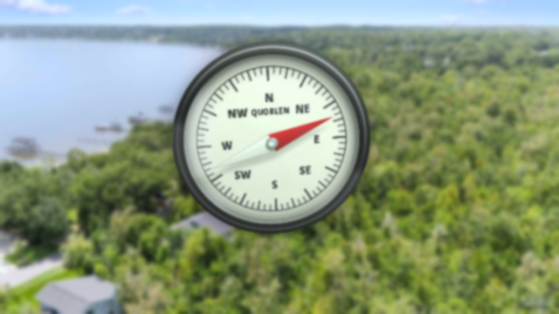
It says 70; °
